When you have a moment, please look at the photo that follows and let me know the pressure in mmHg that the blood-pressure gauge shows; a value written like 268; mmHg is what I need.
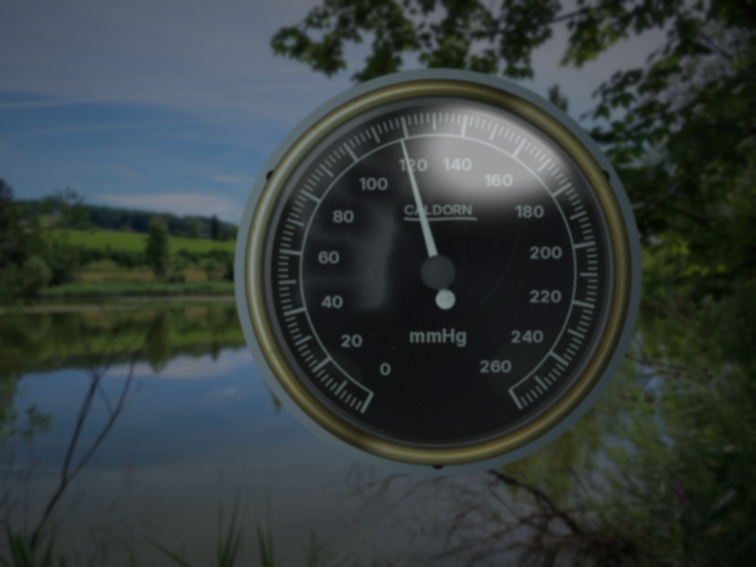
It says 118; mmHg
